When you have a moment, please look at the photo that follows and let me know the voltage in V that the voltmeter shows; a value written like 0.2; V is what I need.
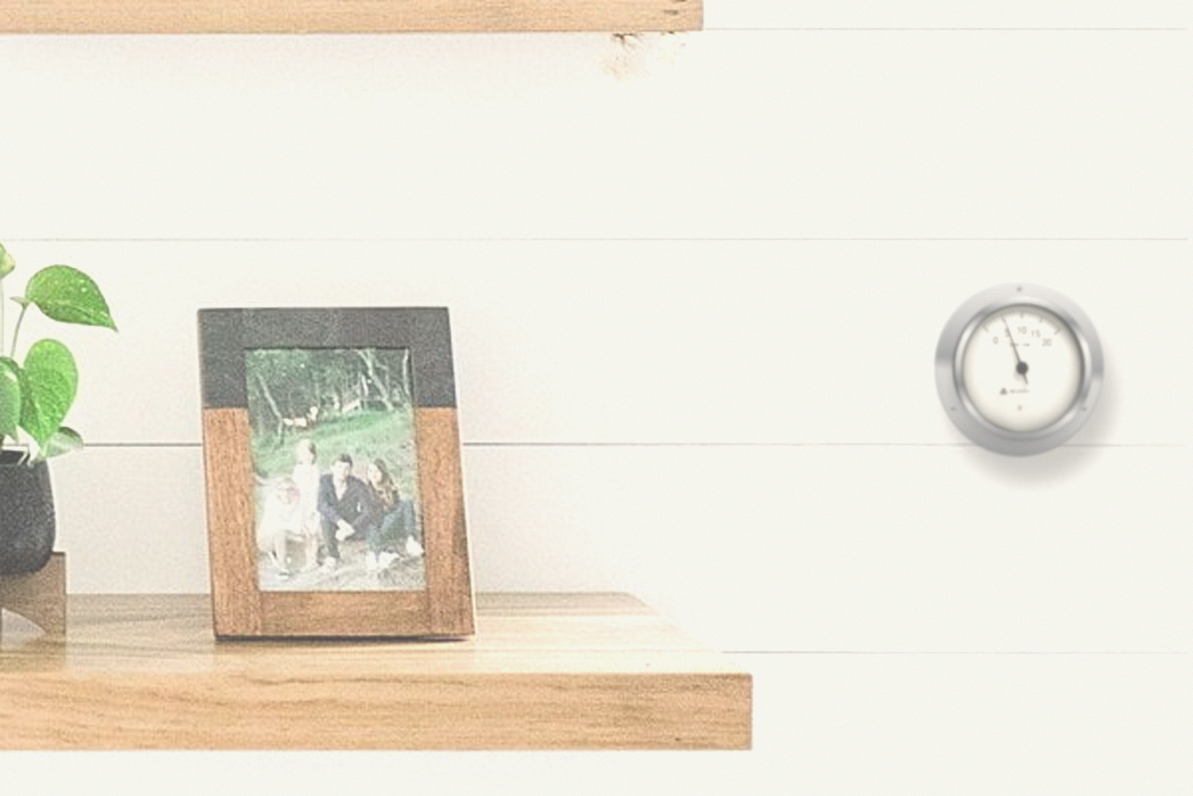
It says 5; V
